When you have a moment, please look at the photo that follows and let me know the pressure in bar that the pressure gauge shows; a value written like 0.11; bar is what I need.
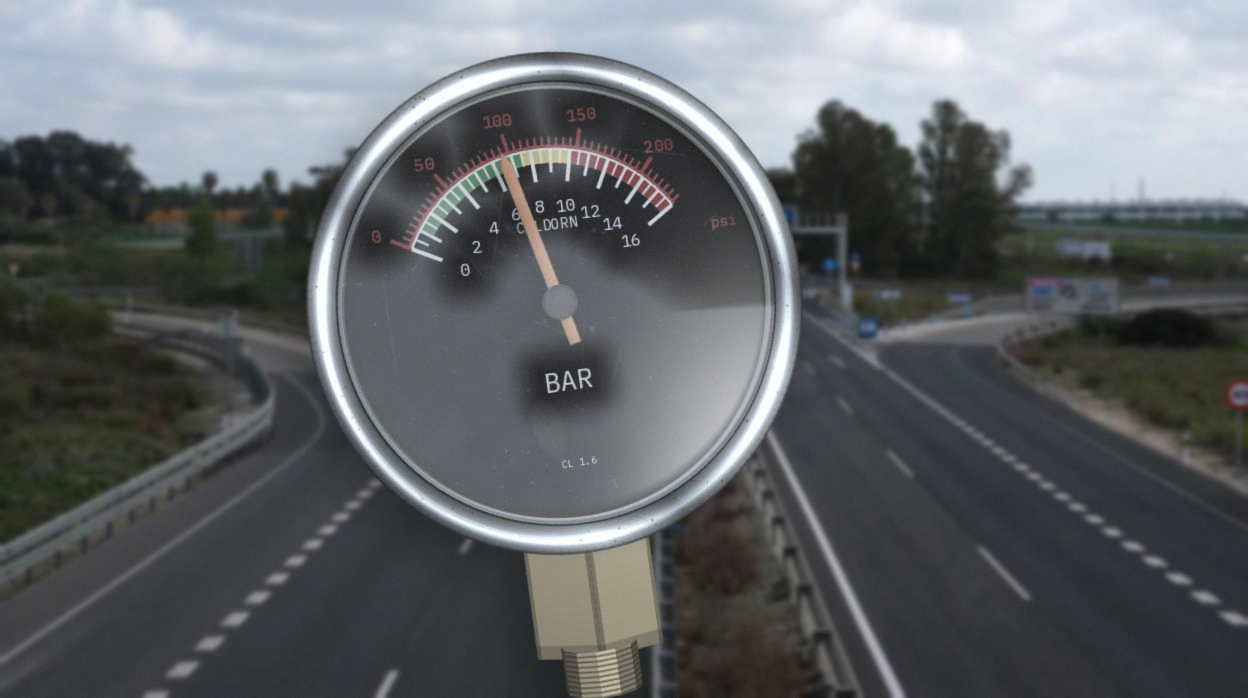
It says 6.5; bar
